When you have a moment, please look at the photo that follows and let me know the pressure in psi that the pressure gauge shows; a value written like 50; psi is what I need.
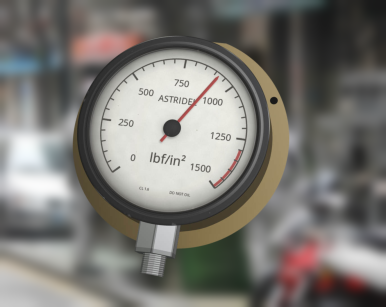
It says 925; psi
